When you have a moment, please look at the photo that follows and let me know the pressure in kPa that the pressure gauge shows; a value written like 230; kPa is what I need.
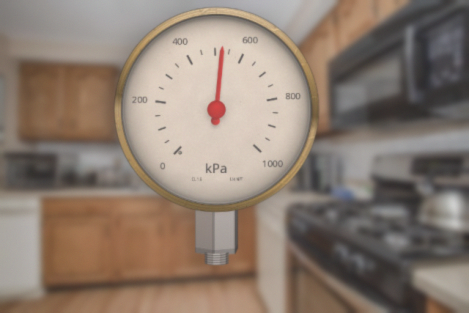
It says 525; kPa
